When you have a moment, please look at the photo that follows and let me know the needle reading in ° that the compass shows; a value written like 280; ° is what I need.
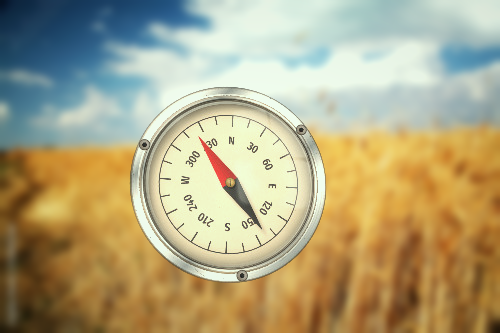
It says 322.5; °
